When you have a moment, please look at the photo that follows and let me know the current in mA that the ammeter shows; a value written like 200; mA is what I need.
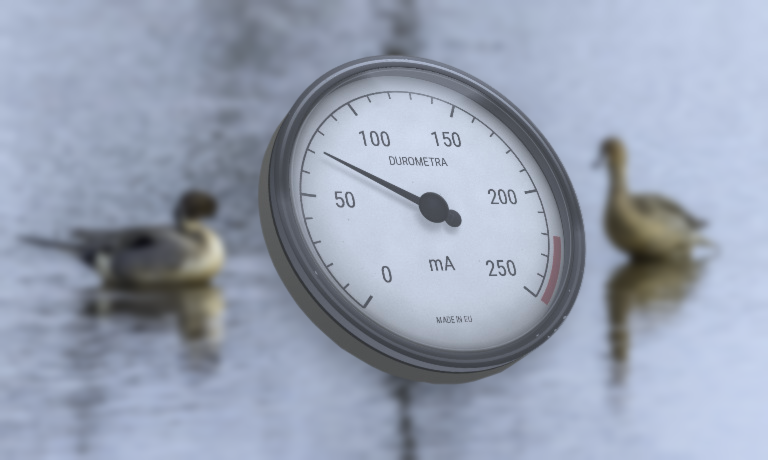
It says 70; mA
